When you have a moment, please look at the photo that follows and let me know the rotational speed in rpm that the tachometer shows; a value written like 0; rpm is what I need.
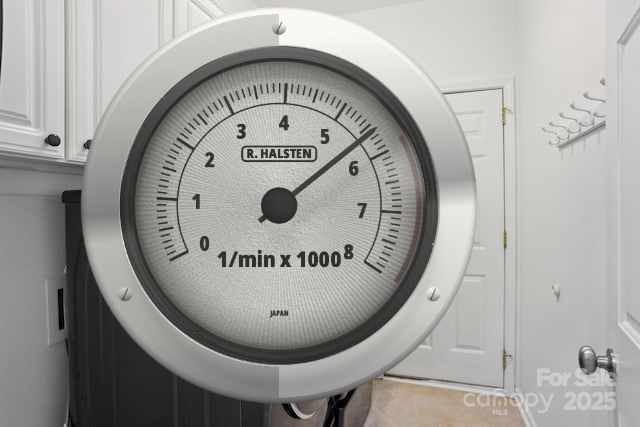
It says 5600; rpm
